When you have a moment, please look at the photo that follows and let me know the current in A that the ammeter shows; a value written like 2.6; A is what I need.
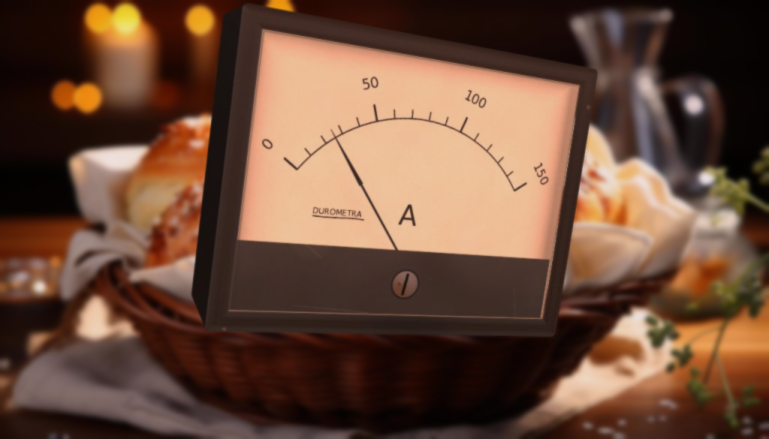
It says 25; A
